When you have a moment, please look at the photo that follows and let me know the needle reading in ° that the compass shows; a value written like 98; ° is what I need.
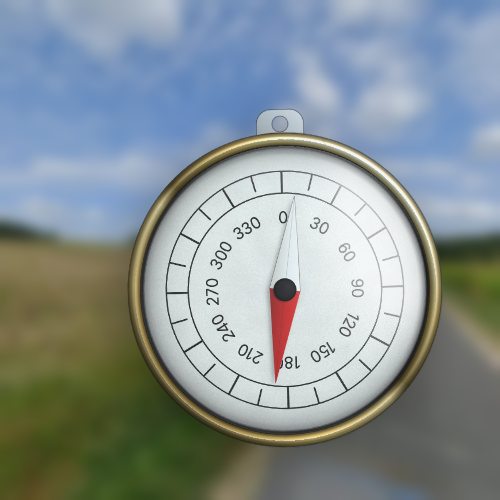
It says 187.5; °
